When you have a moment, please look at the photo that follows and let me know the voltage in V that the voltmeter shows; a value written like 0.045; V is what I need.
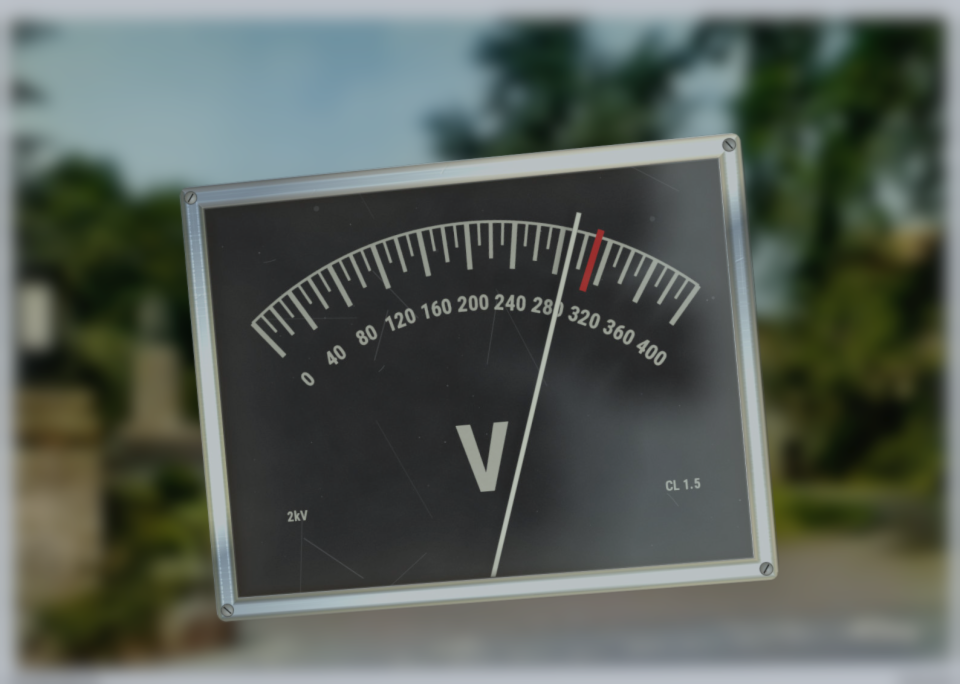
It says 290; V
